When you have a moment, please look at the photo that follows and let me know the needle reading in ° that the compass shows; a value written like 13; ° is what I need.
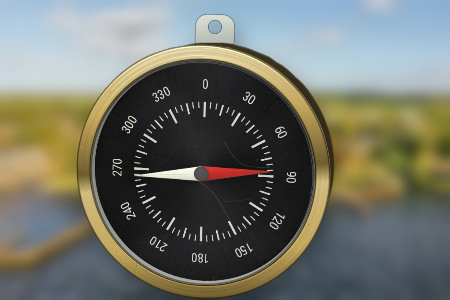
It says 85; °
